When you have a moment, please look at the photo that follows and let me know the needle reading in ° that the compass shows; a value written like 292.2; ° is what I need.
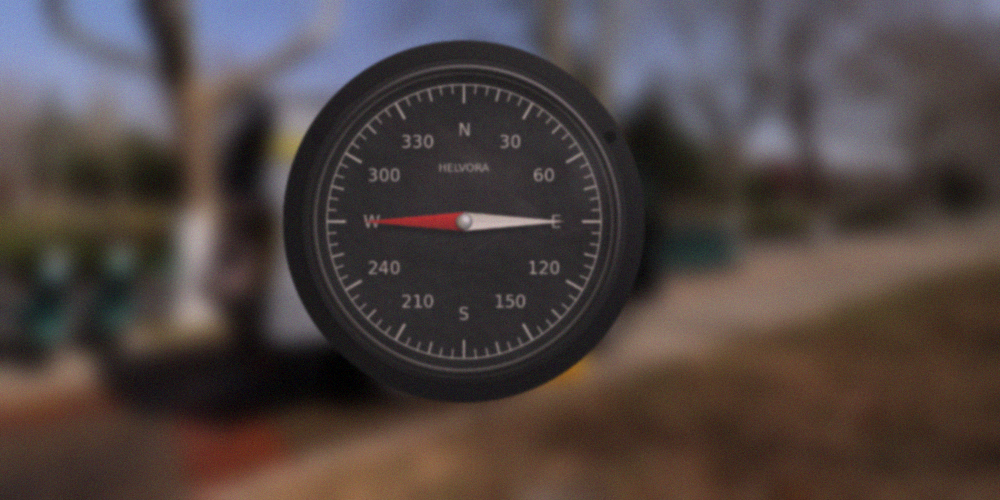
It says 270; °
